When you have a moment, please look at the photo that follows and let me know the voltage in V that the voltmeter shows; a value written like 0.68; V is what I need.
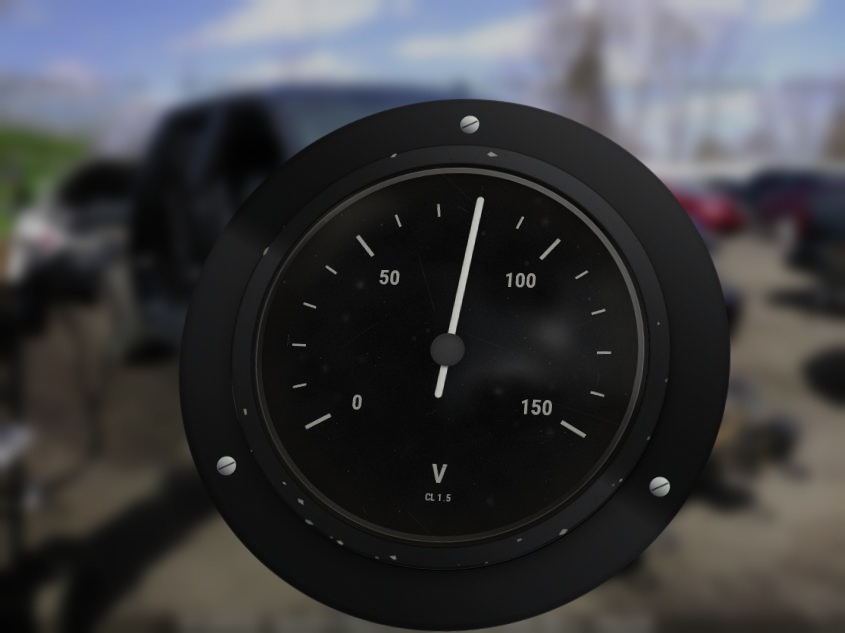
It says 80; V
